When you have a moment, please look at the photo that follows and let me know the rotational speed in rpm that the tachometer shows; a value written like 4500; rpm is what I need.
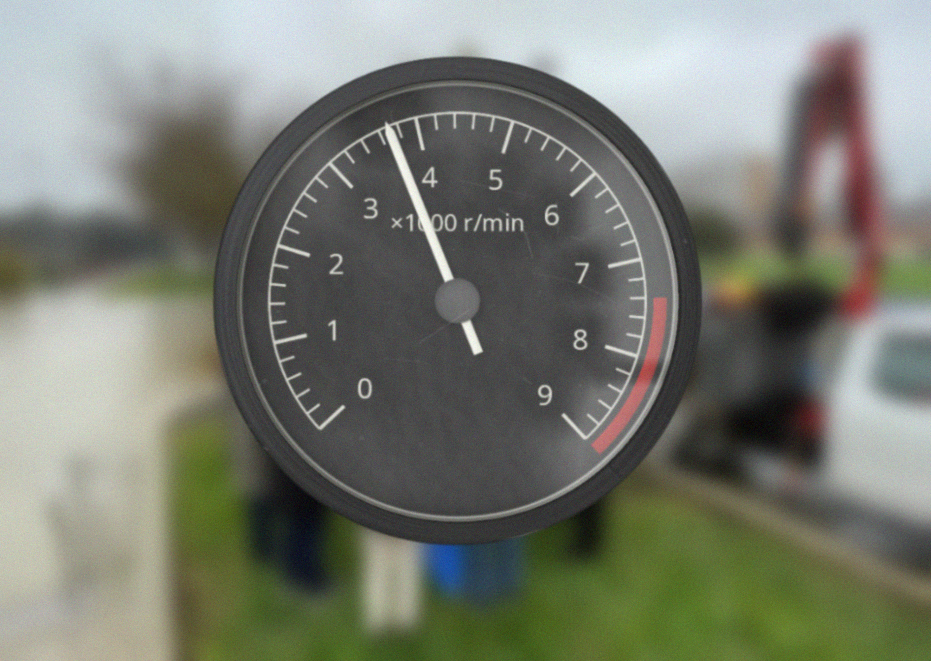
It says 3700; rpm
